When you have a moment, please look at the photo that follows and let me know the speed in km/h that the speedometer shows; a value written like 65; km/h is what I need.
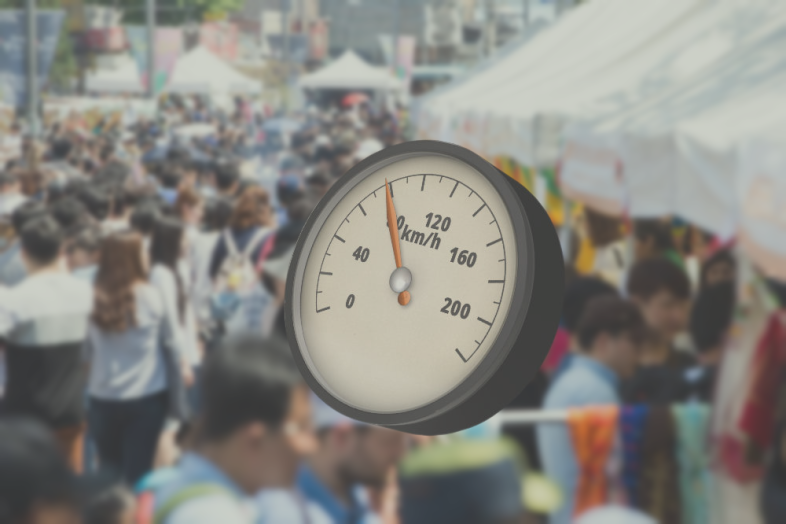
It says 80; km/h
